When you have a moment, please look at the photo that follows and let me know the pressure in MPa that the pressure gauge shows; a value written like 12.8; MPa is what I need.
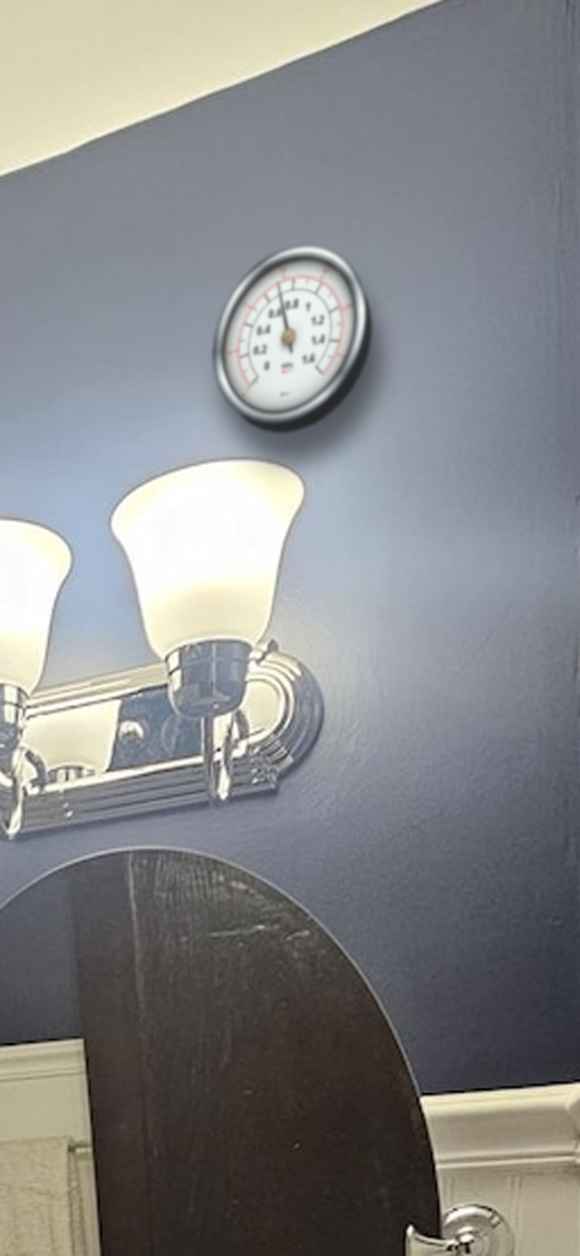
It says 0.7; MPa
